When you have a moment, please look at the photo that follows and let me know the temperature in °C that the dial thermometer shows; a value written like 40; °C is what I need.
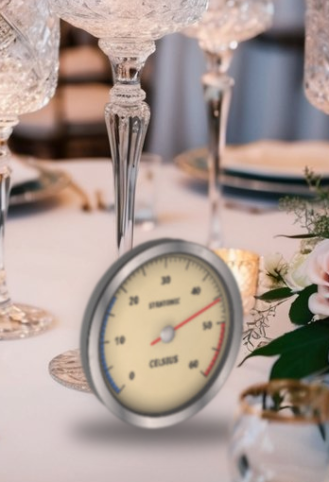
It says 45; °C
